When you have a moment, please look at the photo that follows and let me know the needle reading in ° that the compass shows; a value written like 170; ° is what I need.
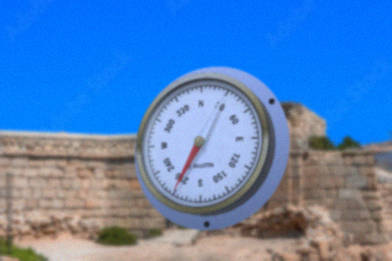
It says 210; °
